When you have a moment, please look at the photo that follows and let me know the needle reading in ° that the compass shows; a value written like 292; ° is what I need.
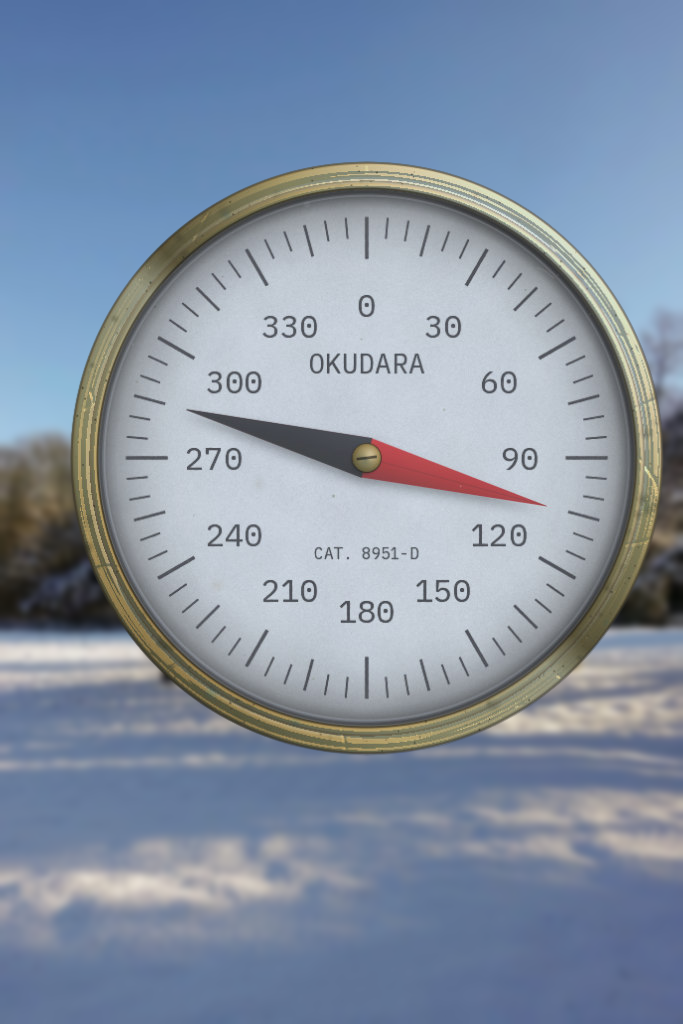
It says 105; °
